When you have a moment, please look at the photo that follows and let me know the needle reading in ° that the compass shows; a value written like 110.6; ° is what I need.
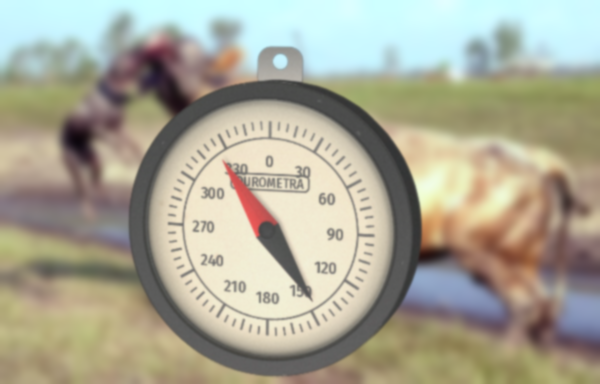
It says 325; °
